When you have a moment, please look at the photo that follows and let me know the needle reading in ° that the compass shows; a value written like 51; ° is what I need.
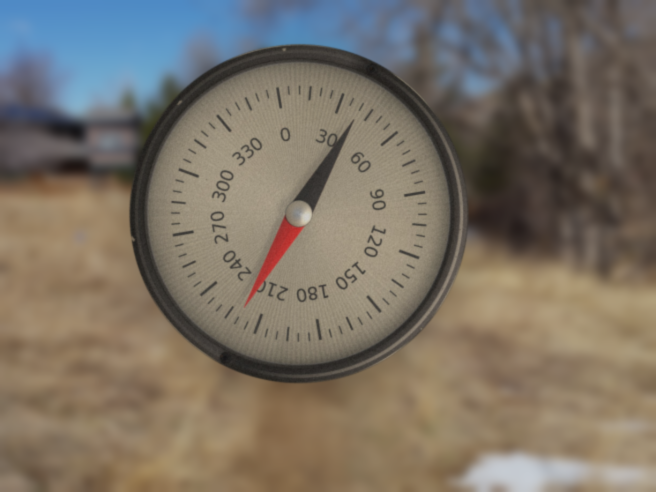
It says 220; °
